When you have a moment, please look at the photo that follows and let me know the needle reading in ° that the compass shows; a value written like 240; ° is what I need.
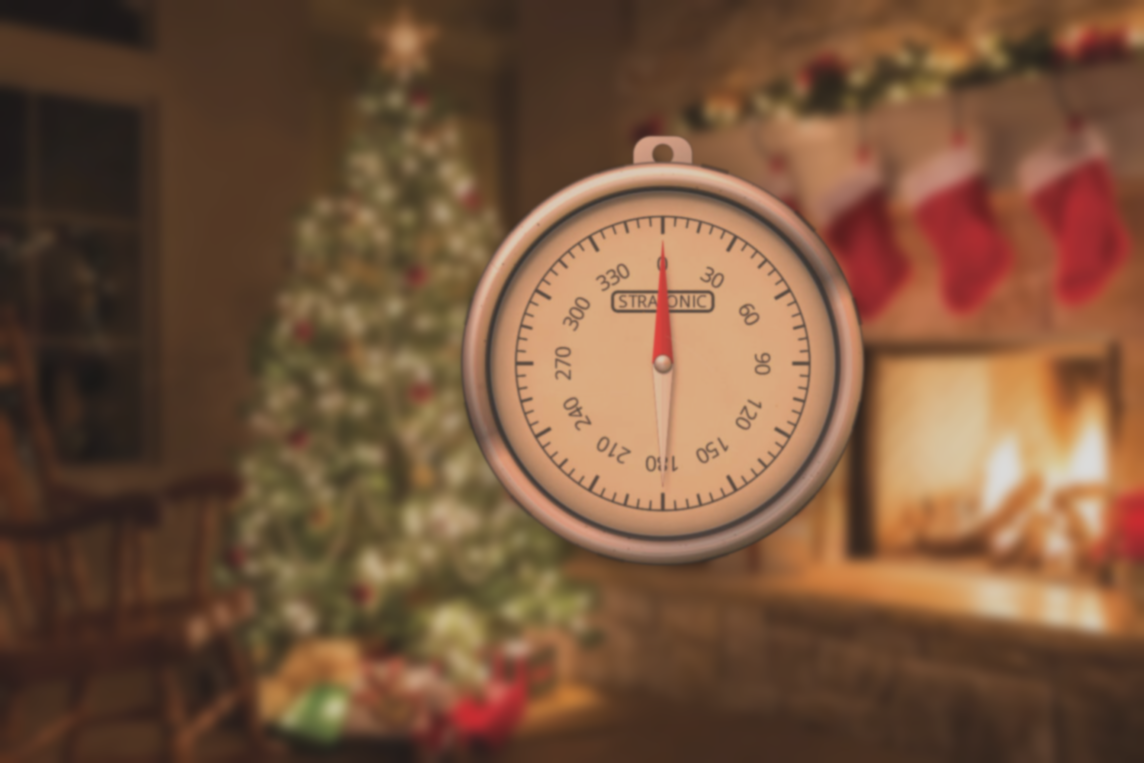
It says 0; °
